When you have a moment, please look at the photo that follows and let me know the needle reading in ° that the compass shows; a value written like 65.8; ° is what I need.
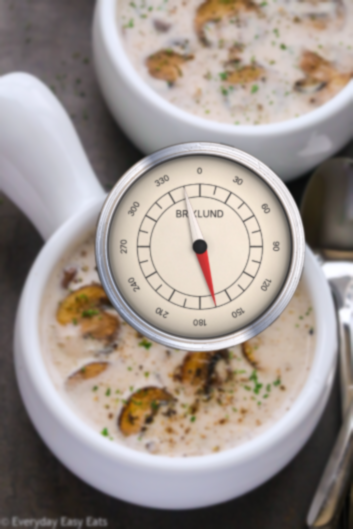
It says 165; °
